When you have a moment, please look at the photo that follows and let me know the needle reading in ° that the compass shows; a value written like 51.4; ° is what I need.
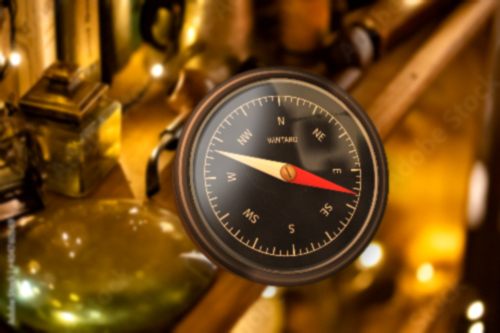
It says 110; °
